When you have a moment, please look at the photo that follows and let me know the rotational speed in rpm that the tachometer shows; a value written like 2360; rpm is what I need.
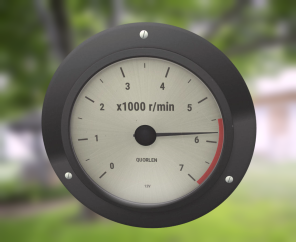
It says 5750; rpm
